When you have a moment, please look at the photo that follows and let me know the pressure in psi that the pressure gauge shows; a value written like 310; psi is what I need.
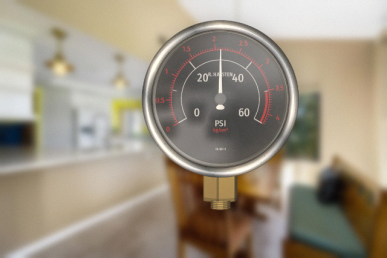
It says 30; psi
